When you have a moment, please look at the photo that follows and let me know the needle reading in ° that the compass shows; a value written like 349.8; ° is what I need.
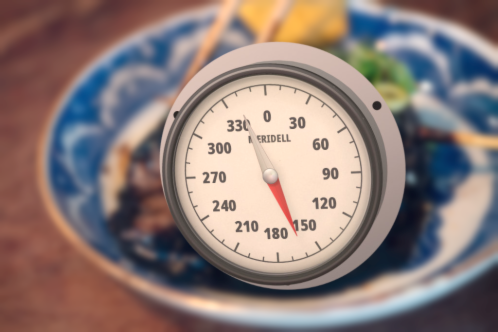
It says 160; °
